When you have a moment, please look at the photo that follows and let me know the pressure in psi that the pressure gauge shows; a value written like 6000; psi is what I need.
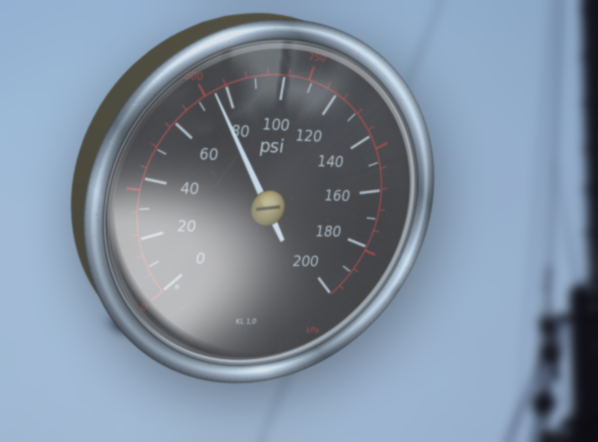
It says 75; psi
